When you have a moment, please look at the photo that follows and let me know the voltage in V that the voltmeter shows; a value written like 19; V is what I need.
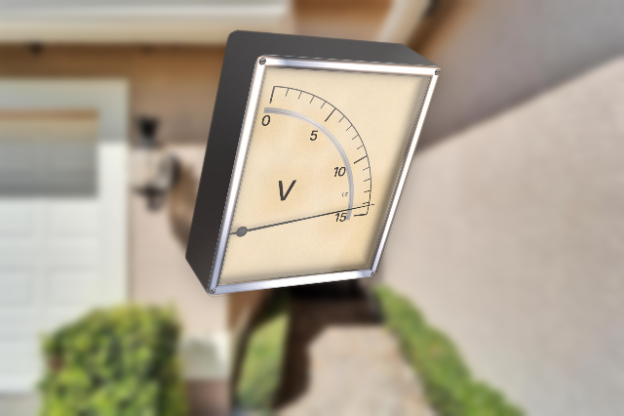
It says 14; V
